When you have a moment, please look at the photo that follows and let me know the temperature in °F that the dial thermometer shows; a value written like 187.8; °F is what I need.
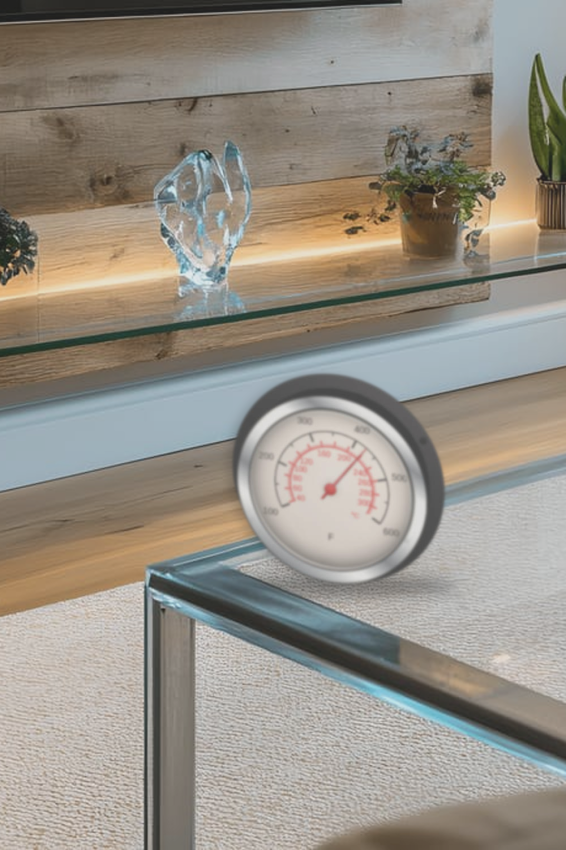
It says 425; °F
